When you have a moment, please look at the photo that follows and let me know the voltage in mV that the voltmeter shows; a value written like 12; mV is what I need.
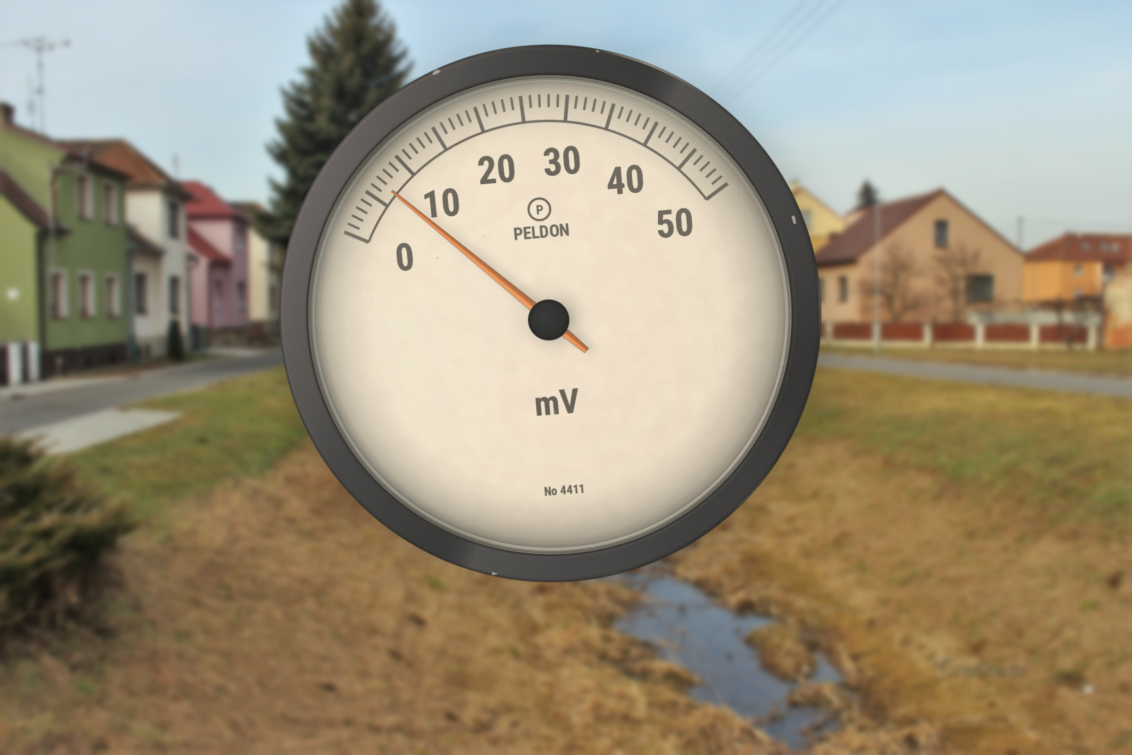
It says 7; mV
